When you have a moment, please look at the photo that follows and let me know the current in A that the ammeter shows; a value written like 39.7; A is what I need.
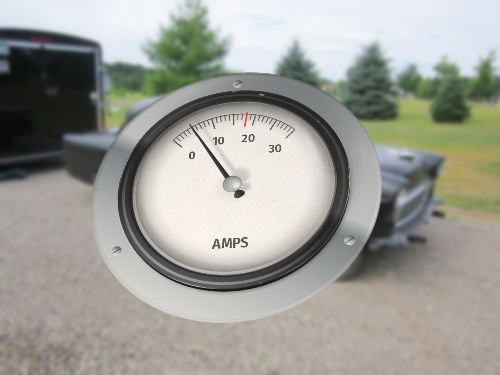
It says 5; A
